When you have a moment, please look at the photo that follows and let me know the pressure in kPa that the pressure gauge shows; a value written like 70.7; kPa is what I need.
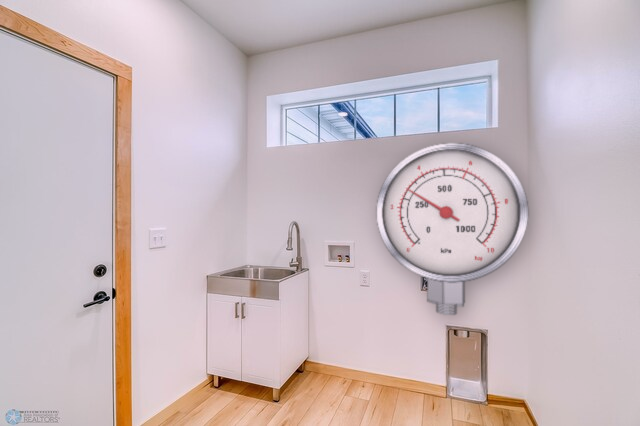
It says 300; kPa
